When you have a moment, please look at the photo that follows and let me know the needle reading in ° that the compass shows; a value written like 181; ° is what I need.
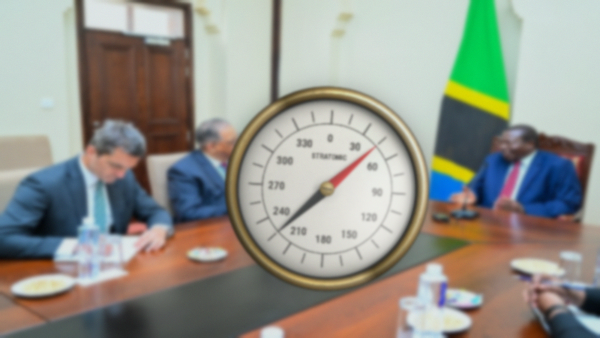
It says 45; °
